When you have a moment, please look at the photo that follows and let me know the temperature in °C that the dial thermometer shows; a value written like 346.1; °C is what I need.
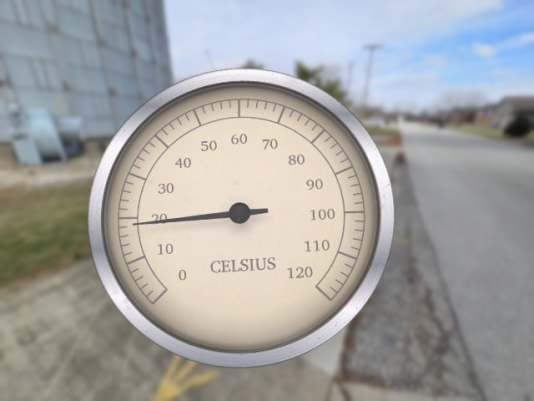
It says 18; °C
